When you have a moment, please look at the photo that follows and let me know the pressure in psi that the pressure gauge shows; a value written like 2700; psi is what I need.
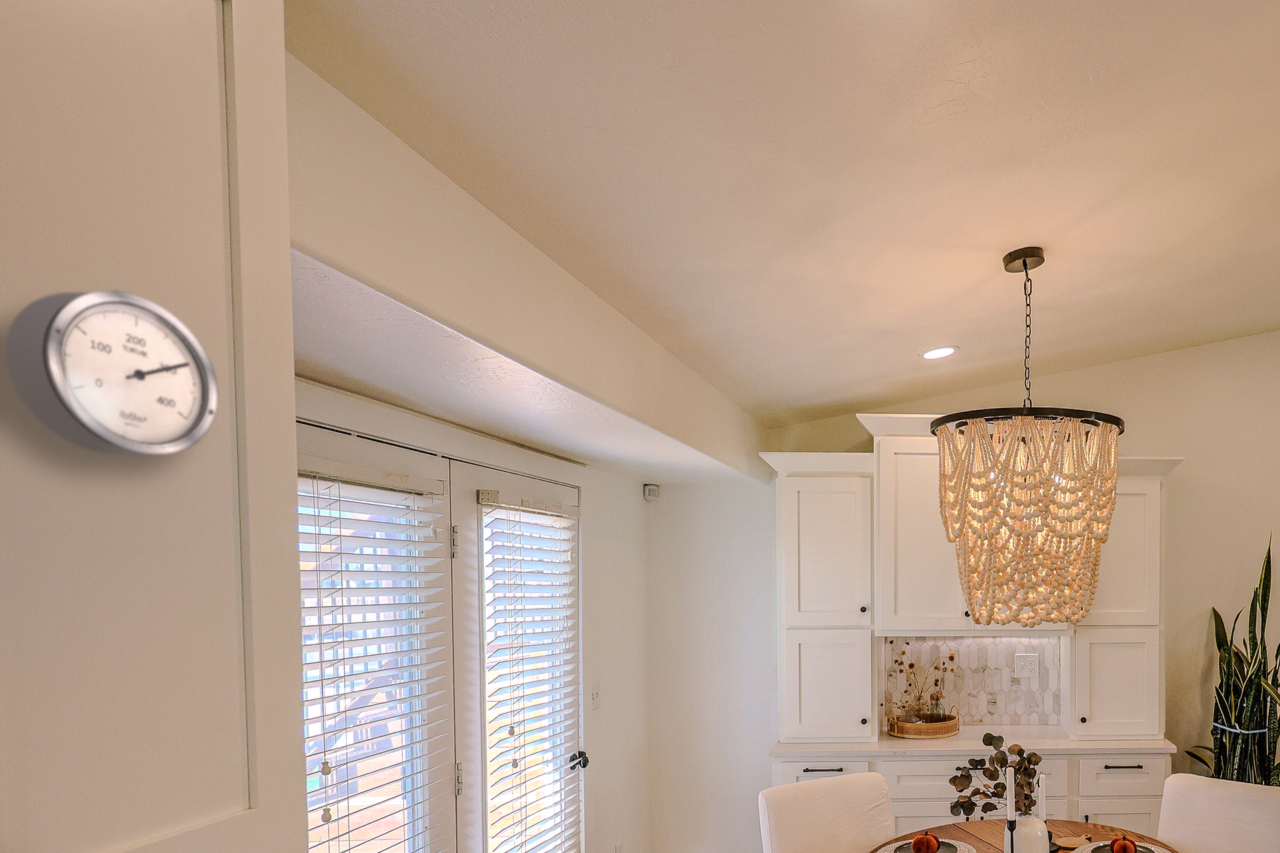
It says 300; psi
